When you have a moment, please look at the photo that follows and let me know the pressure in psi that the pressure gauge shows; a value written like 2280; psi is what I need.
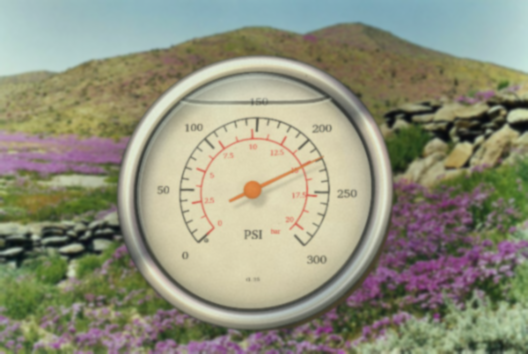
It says 220; psi
